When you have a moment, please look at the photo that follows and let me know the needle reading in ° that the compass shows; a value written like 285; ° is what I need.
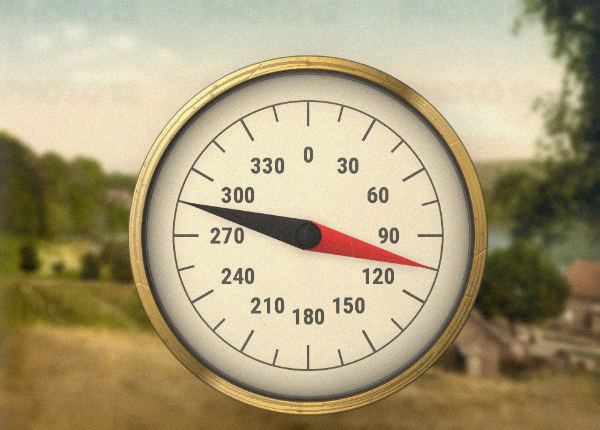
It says 105; °
